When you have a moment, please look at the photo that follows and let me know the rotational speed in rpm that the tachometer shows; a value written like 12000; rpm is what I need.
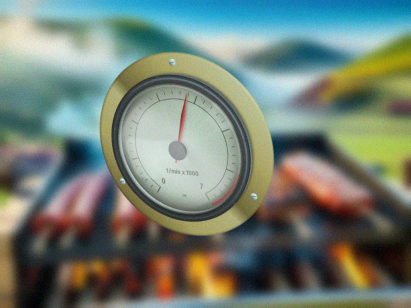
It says 3800; rpm
